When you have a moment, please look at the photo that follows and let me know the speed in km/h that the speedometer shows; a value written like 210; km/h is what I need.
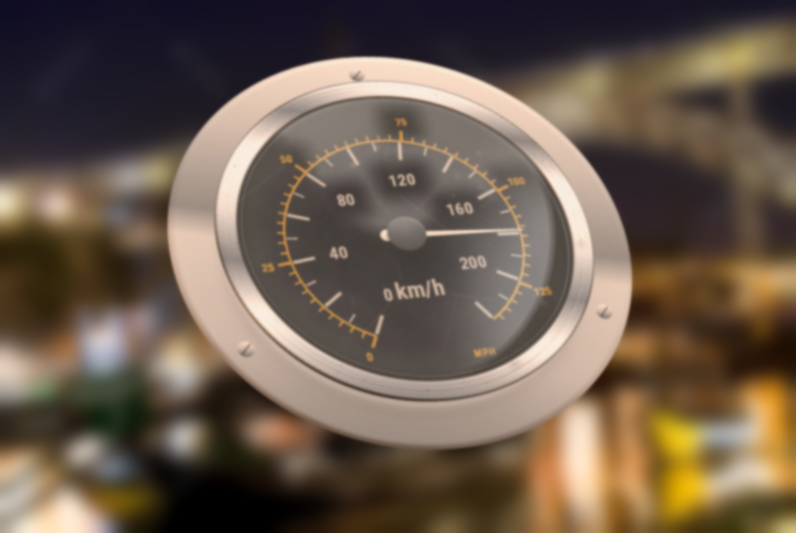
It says 180; km/h
